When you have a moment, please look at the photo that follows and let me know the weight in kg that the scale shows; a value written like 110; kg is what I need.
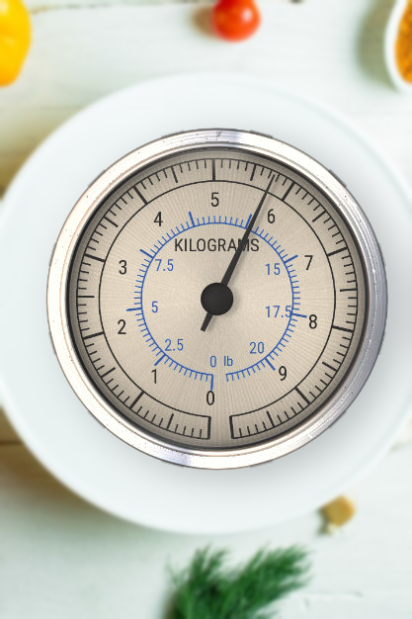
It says 5.75; kg
